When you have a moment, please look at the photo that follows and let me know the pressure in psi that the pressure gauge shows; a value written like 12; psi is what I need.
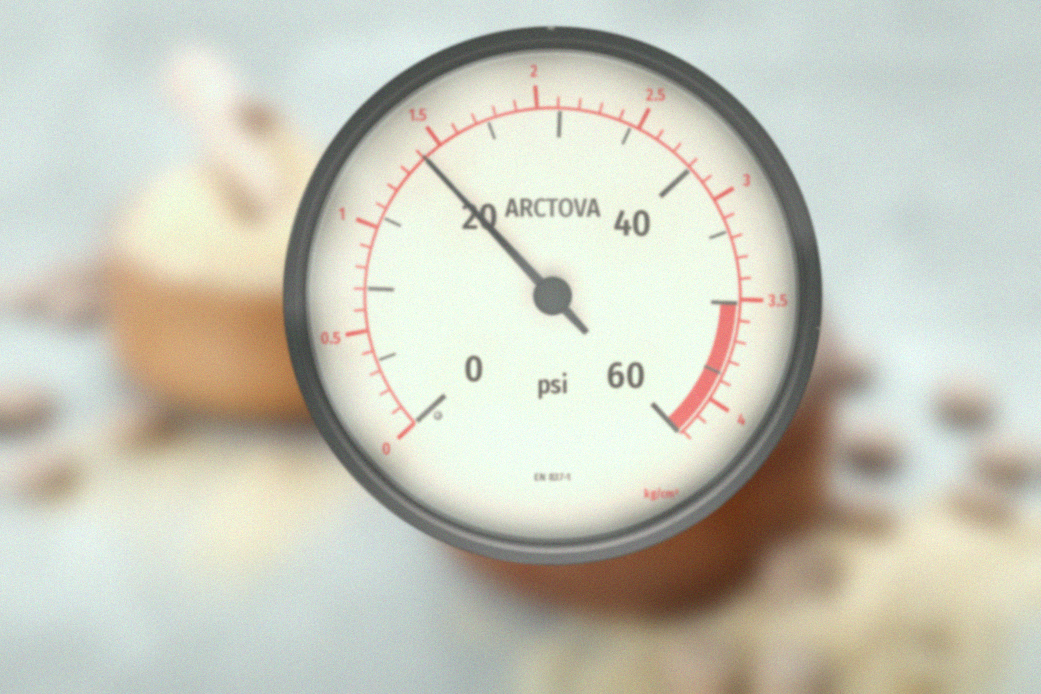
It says 20; psi
